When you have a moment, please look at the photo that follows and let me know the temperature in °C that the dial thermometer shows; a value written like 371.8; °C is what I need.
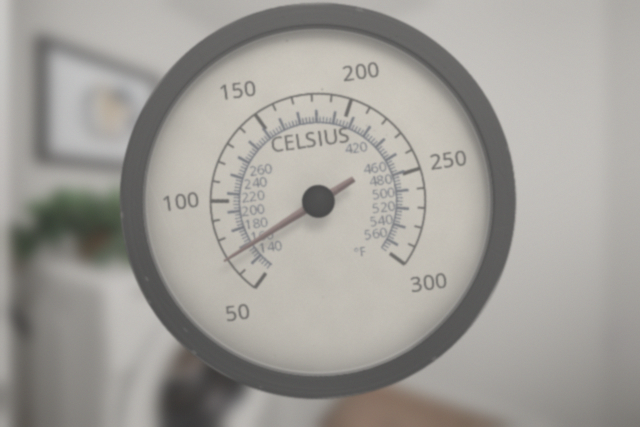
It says 70; °C
